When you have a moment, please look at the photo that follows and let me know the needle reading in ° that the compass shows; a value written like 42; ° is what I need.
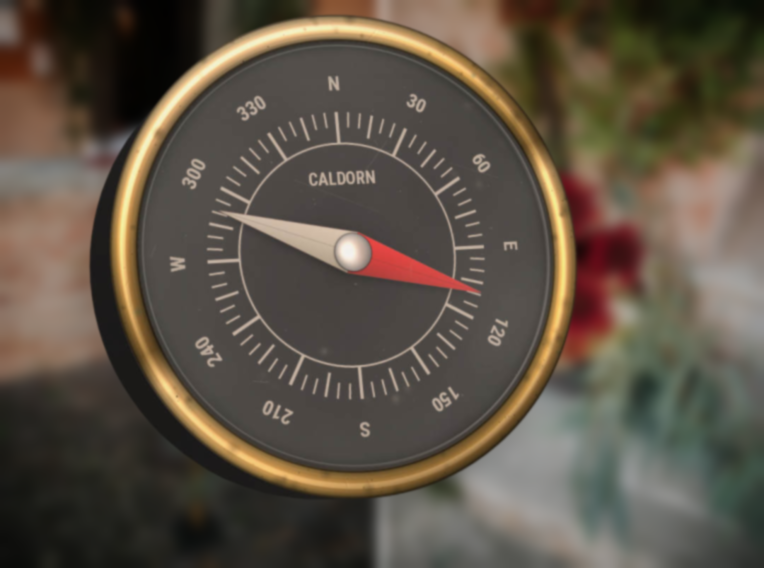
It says 110; °
